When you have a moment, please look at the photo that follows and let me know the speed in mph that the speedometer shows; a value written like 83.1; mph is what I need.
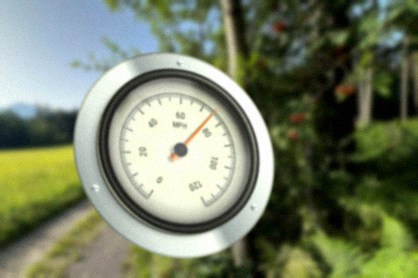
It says 75; mph
